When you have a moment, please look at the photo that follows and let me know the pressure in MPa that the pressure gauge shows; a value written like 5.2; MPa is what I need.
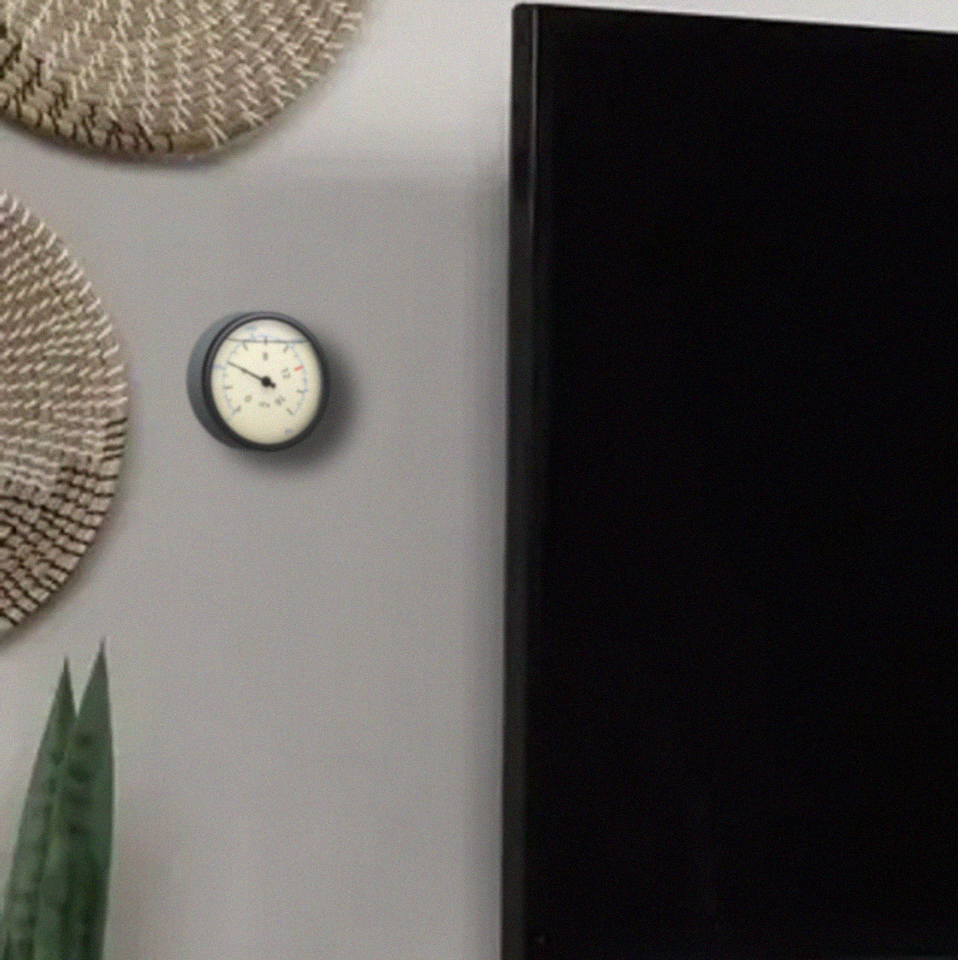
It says 4; MPa
